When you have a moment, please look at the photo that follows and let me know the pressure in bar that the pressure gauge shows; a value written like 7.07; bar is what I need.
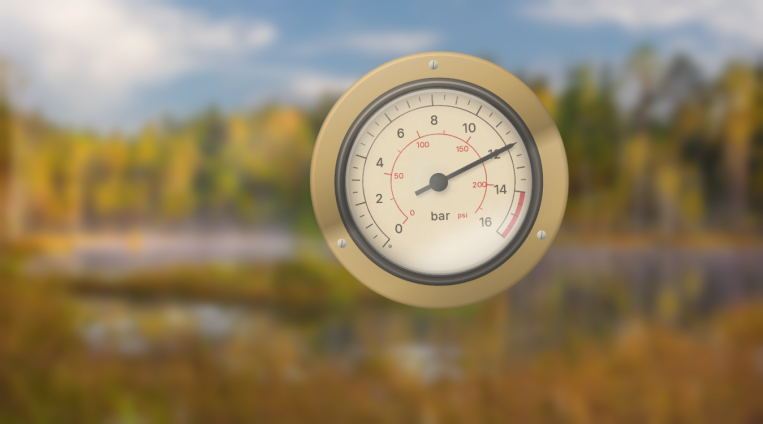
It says 12; bar
